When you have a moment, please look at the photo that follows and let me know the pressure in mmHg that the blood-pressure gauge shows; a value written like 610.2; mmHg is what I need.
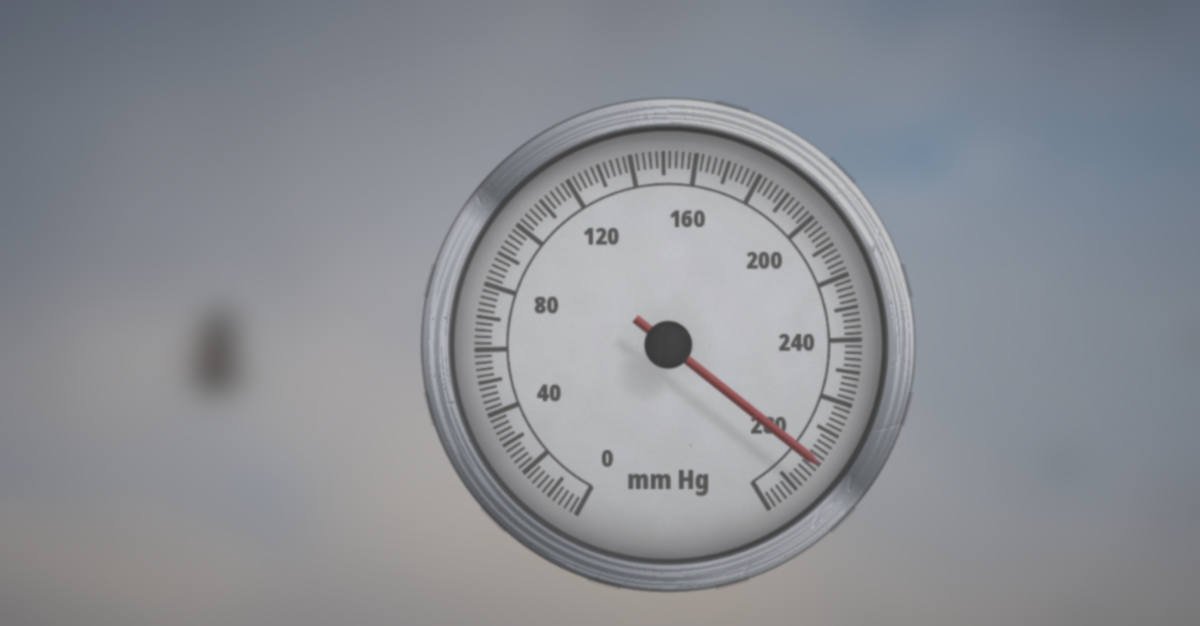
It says 280; mmHg
